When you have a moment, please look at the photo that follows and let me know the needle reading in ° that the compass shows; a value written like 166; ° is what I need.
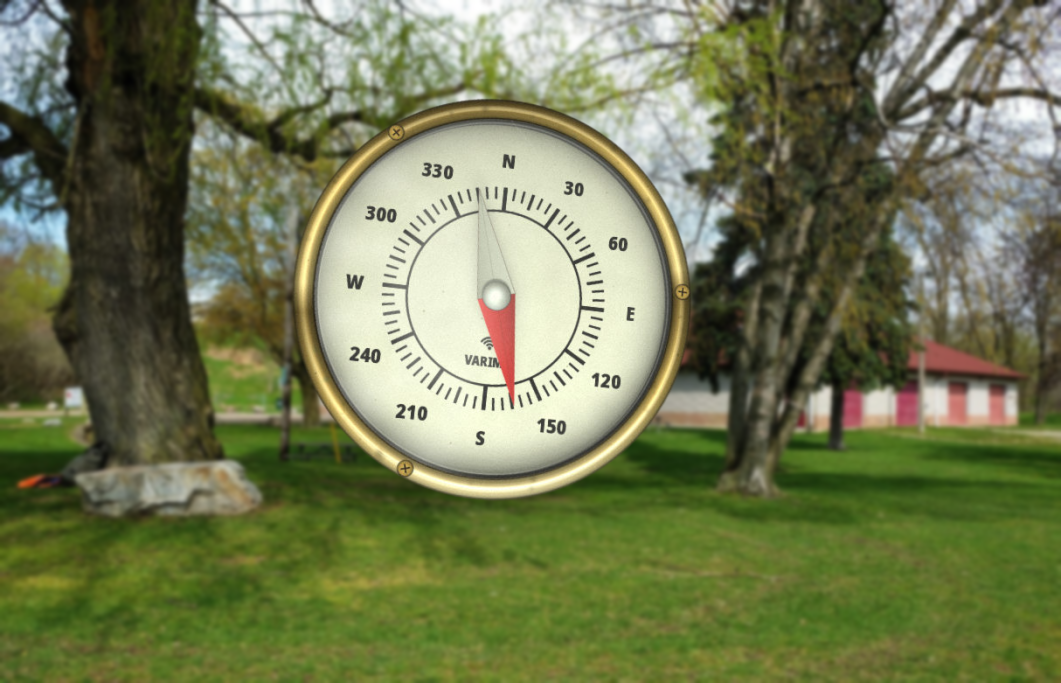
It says 165; °
